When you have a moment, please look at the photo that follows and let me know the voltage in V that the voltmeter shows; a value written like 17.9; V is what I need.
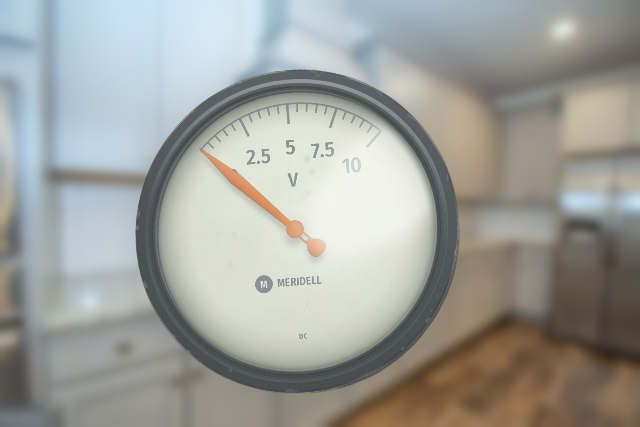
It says 0; V
